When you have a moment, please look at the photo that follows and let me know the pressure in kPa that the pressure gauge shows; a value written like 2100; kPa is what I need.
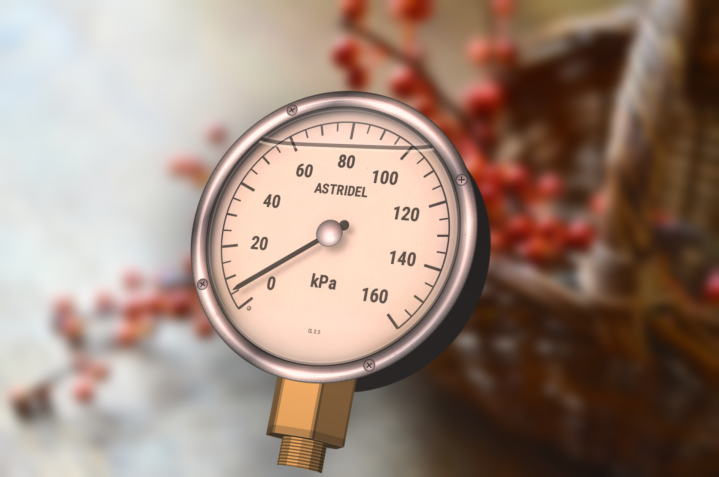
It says 5; kPa
